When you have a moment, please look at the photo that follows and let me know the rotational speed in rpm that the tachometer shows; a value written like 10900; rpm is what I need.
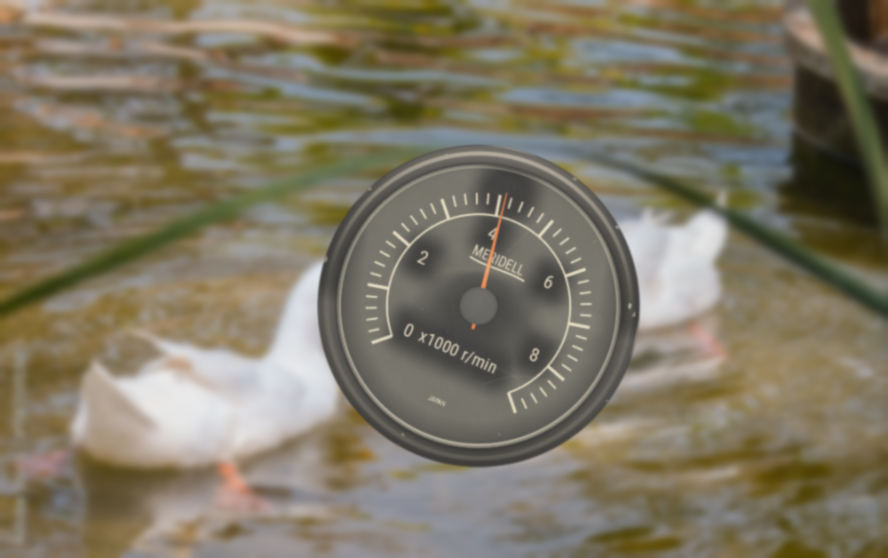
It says 4100; rpm
